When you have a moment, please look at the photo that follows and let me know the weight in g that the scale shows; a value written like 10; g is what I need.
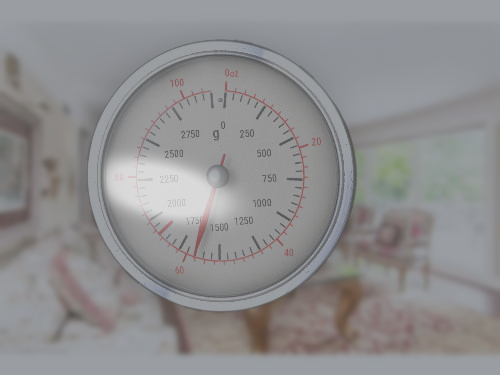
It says 1650; g
